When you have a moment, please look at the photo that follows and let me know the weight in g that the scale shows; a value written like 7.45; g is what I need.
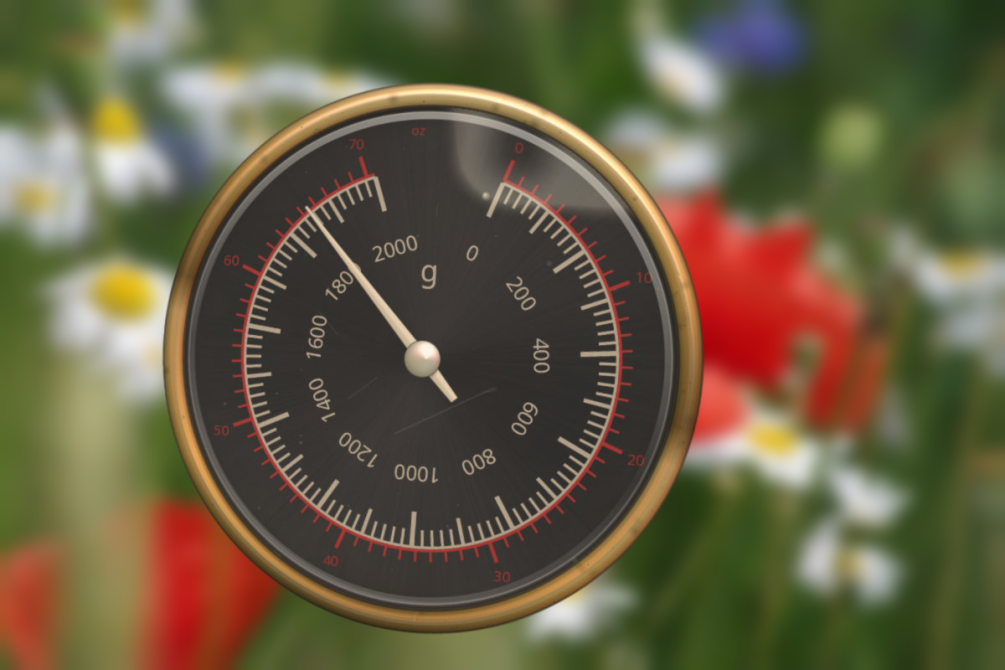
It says 1860; g
